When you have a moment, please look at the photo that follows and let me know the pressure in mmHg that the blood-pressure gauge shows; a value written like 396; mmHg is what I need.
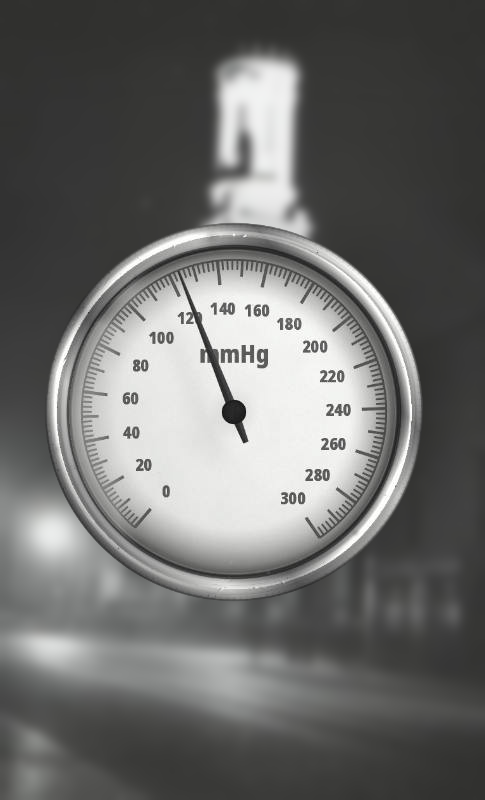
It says 124; mmHg
